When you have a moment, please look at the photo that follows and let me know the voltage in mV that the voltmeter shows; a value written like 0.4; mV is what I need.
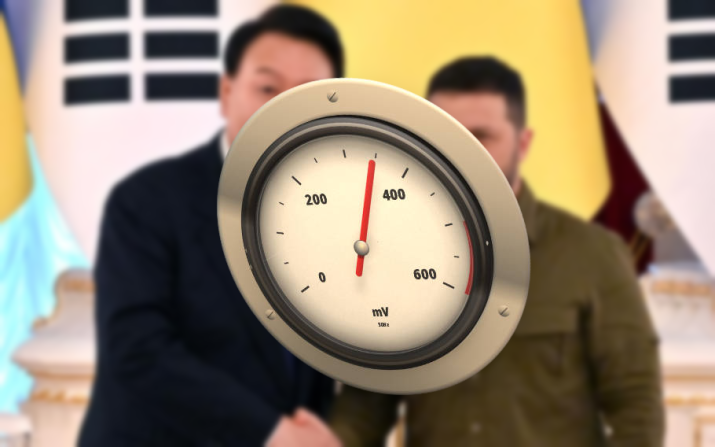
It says 350; mV
